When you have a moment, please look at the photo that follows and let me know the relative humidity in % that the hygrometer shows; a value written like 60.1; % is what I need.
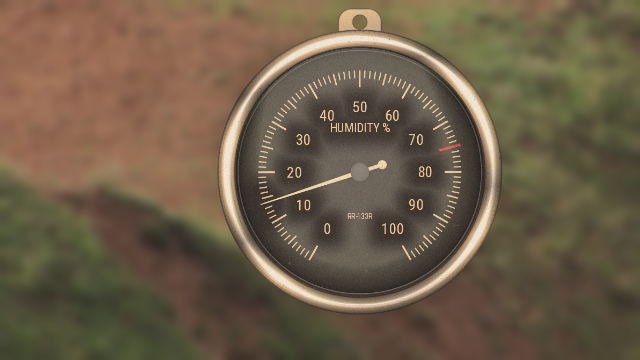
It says 14; %
